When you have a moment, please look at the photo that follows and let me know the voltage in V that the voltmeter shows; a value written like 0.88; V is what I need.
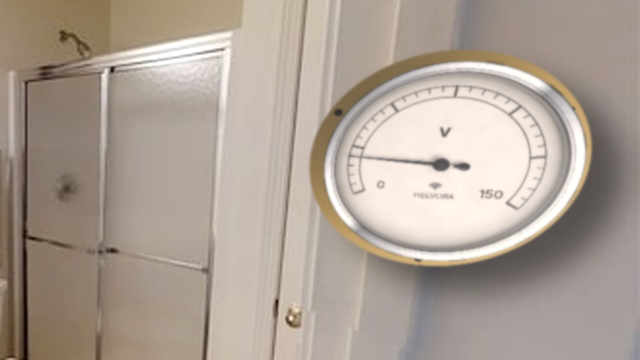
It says 20; V
